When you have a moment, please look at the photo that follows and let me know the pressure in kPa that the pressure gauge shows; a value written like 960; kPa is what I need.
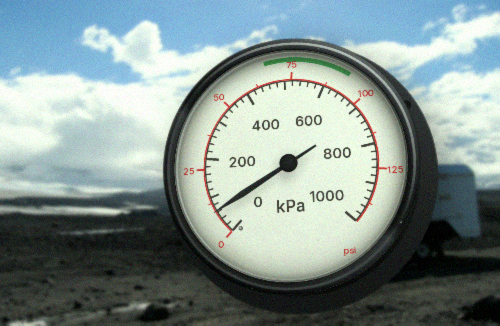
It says 60; kPa
